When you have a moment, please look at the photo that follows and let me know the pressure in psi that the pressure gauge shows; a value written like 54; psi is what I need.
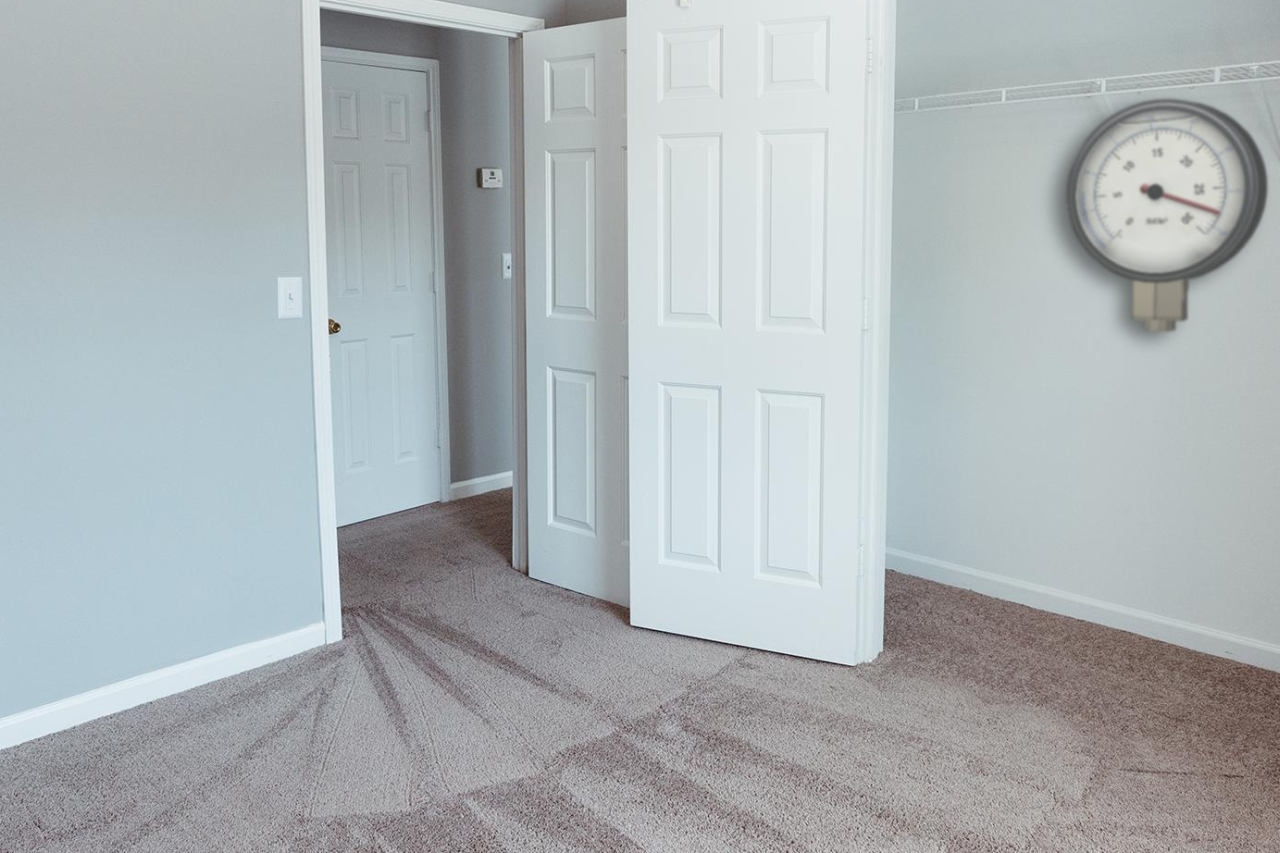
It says 27.5; psi
